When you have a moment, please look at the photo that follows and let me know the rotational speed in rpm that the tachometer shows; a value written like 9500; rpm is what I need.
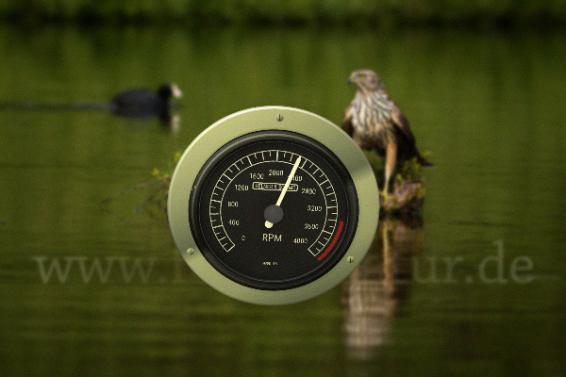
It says 2300; rpm
